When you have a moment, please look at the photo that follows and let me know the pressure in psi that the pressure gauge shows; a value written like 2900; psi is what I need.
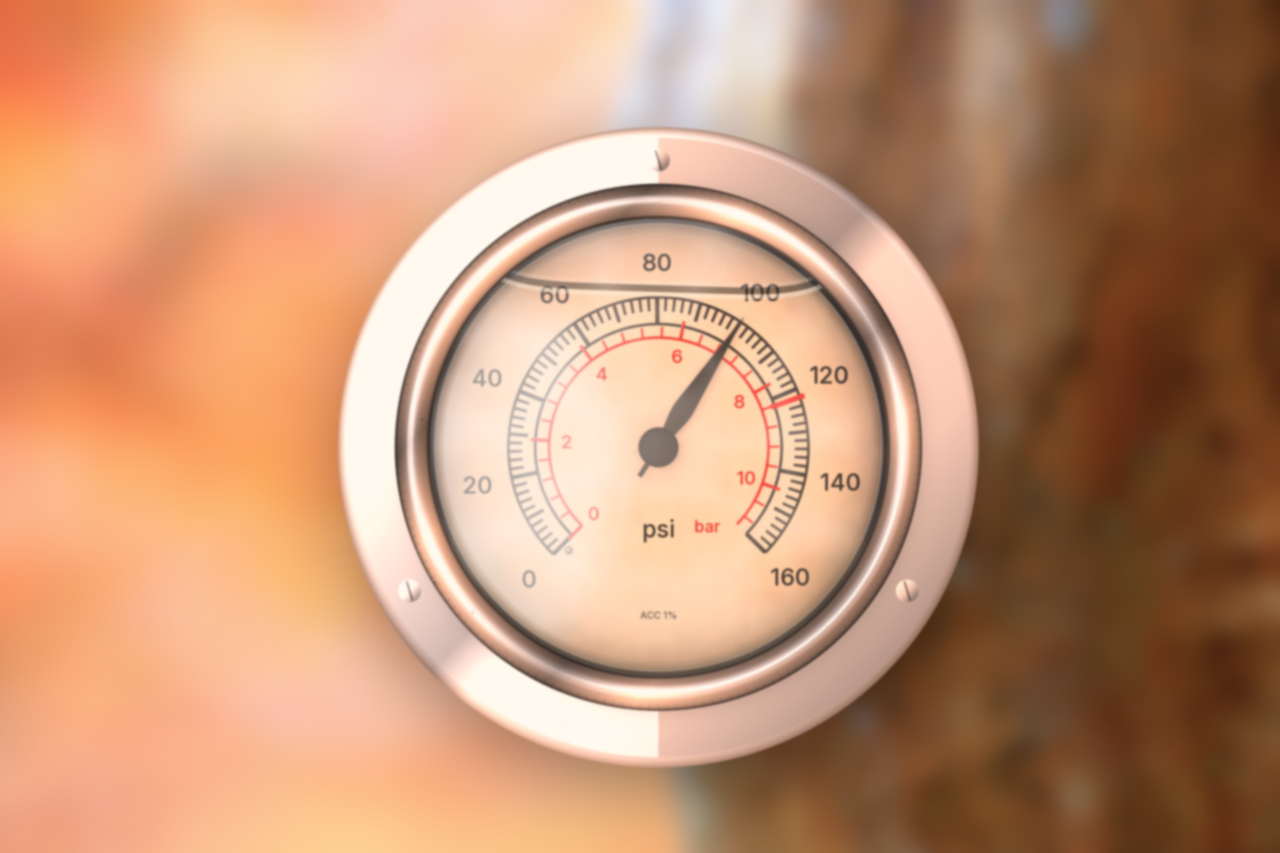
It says 100; psi
